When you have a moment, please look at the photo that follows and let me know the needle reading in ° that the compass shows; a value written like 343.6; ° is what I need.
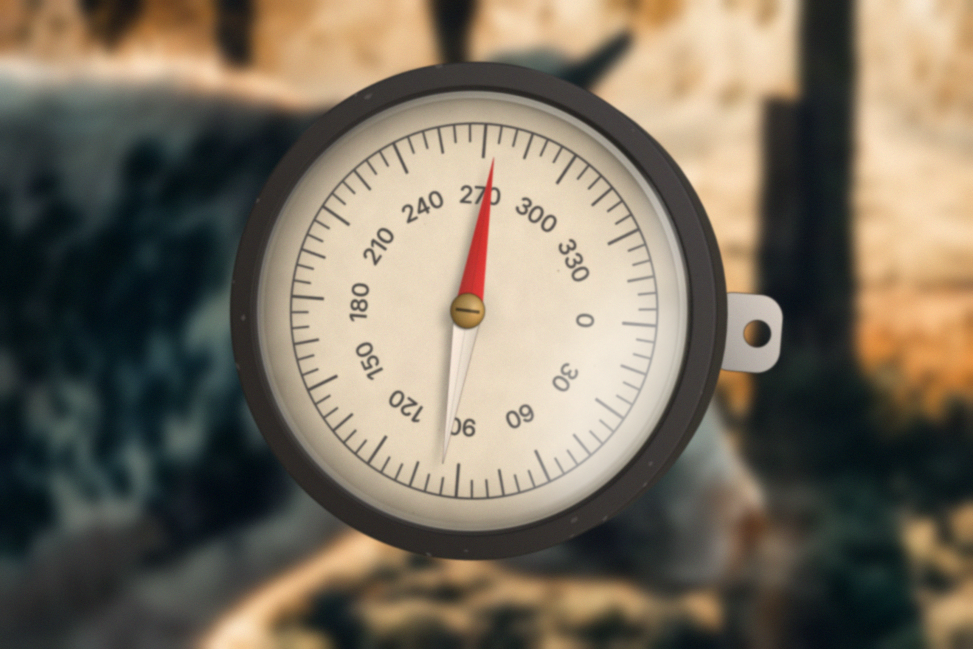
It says 275; °
